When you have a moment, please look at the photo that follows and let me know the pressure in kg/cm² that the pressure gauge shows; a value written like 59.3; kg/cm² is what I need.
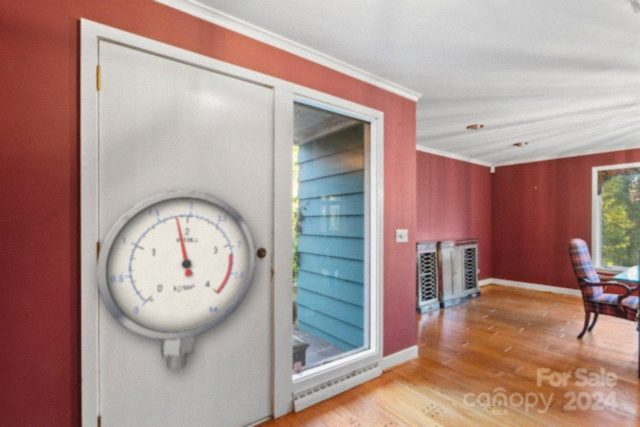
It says 1.8; kg/cm²
